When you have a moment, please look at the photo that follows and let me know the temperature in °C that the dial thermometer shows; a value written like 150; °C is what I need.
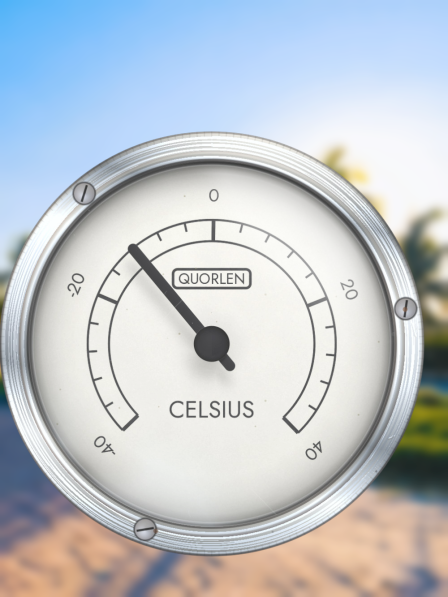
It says -12; °C
